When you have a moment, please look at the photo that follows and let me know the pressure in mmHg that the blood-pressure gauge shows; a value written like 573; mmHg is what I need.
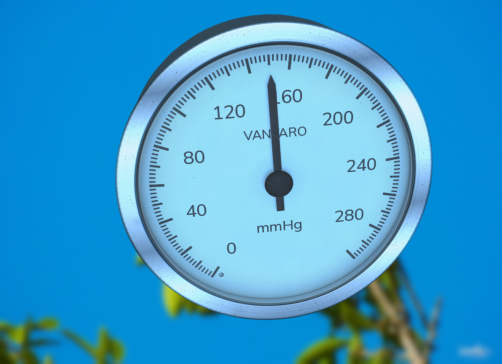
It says 150; mmHg
